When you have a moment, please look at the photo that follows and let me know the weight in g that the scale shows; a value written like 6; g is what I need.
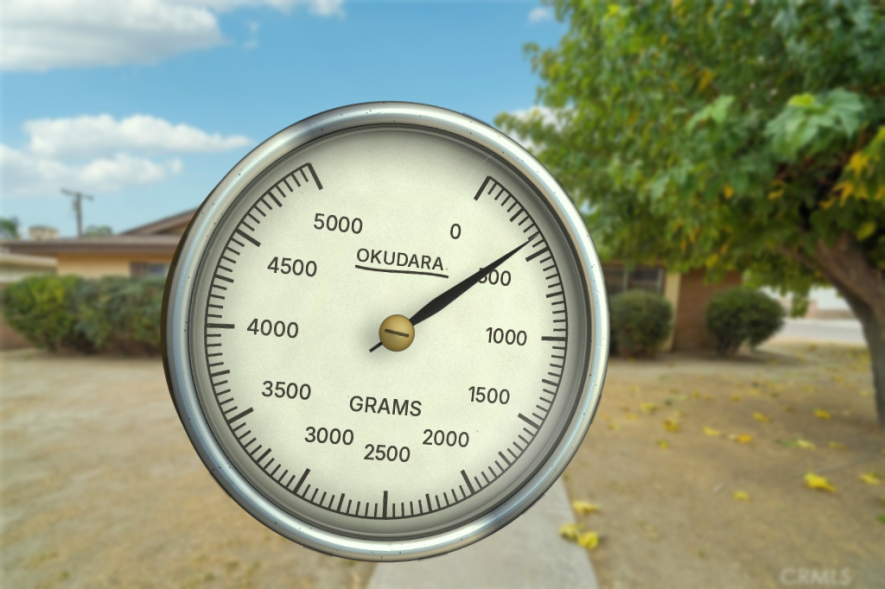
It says 400; g
